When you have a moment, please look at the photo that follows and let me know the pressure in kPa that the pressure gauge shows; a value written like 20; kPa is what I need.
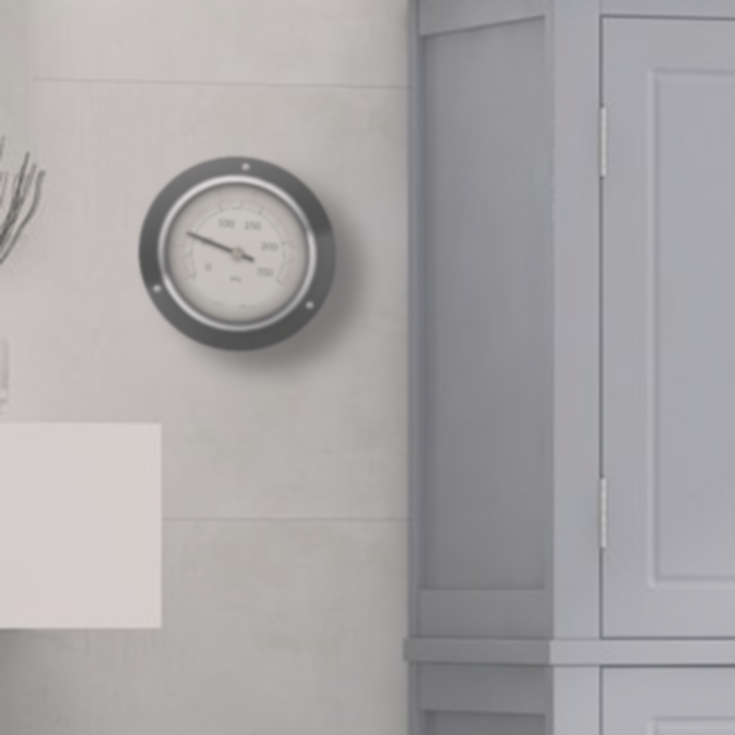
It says 50; kPa
